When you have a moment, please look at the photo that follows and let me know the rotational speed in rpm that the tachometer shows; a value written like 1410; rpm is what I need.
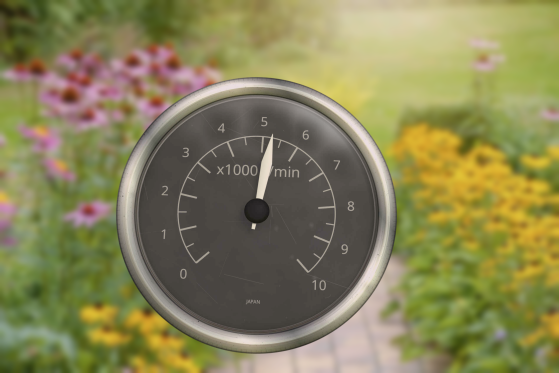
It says 5250; rpm
